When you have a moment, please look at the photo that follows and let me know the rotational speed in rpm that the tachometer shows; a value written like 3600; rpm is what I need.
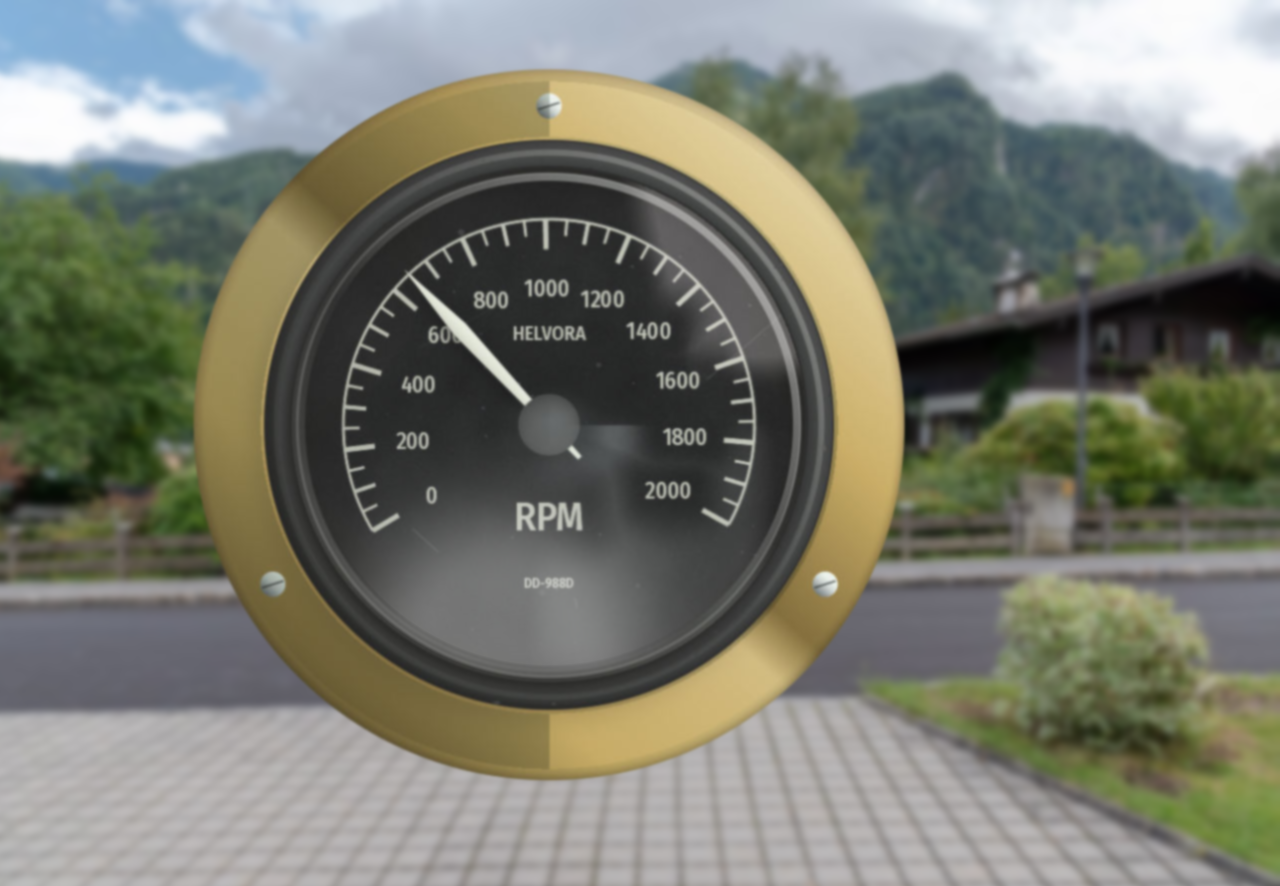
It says 650; rpm
